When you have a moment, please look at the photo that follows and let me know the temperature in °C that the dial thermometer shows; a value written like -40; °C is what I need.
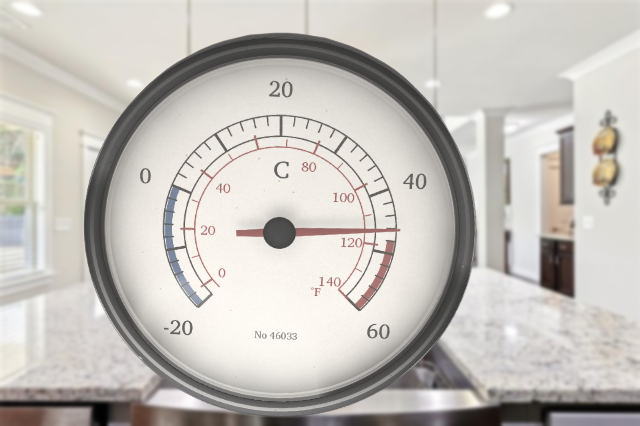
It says 46; °C
